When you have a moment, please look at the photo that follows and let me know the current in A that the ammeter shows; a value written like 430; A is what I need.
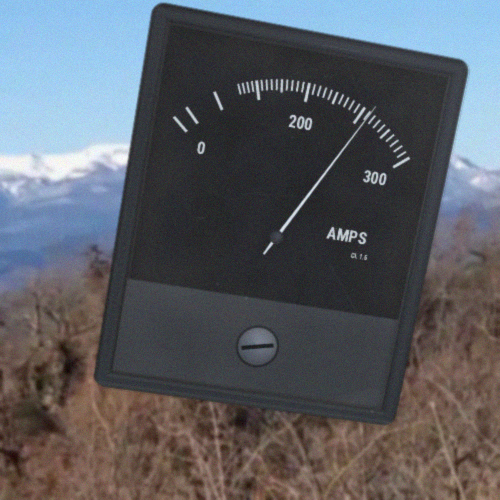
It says 255; A
